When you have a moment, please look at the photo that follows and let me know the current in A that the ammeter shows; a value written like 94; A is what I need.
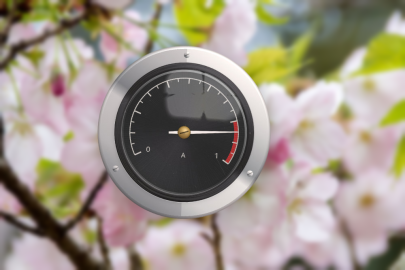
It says 0.85; A
